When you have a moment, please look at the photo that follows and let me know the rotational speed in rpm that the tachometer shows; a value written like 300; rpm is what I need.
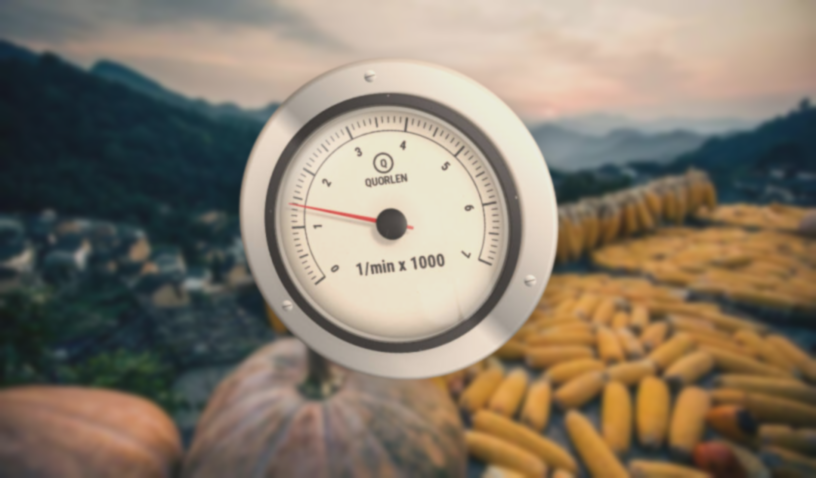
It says 1400; rpm
